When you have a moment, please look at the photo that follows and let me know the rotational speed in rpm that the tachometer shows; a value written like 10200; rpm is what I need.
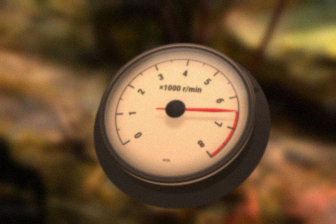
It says 6500; rpm
